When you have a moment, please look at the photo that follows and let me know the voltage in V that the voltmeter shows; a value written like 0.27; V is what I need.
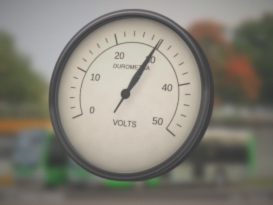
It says 30; V
